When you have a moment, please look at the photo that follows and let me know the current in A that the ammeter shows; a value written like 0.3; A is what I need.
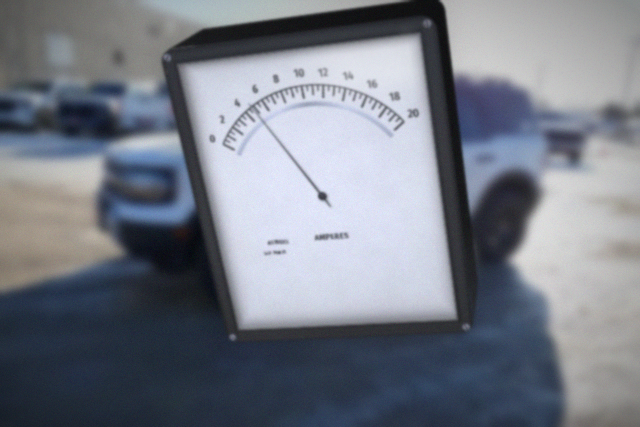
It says 5; A
